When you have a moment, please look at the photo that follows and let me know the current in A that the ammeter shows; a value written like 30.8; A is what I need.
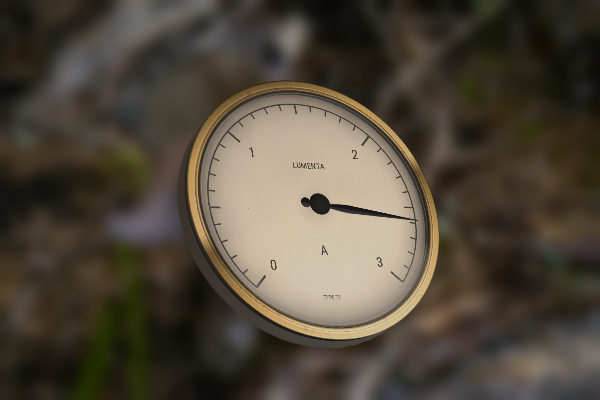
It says 2.6; A
